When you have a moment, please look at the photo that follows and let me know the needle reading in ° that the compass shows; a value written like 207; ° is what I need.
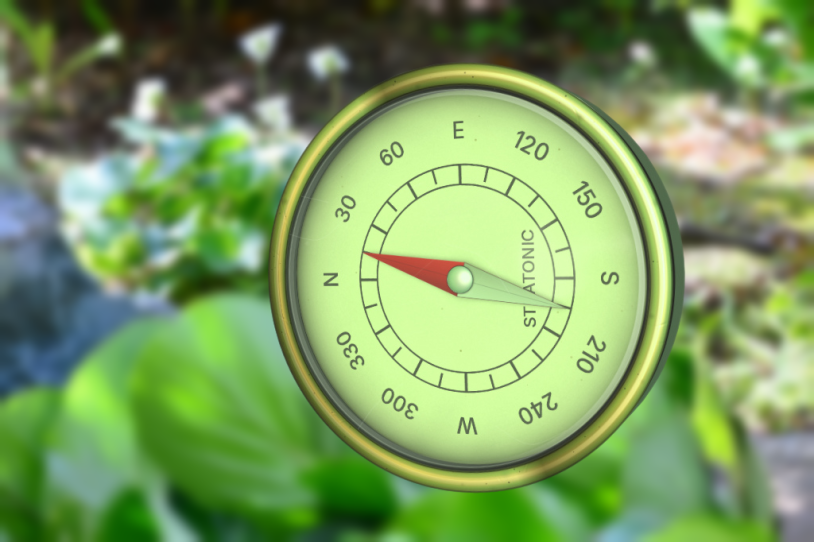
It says 15; °
